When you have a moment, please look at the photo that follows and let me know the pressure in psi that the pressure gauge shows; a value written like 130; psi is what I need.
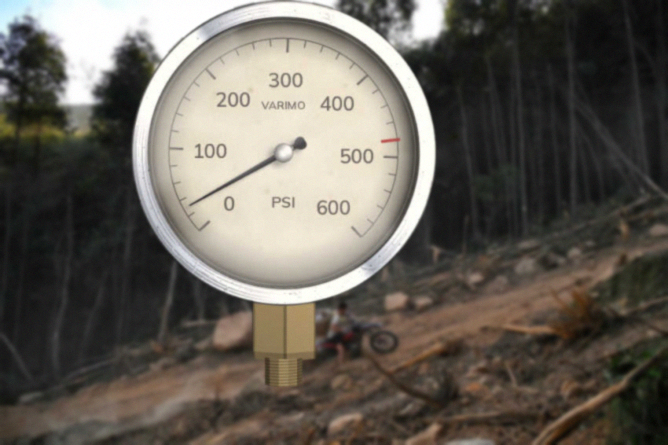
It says 30; psi
